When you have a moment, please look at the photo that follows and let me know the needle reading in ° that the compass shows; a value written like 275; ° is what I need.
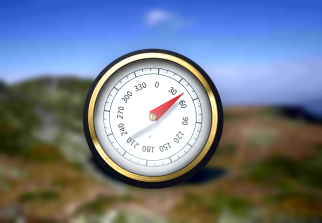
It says 45; °
